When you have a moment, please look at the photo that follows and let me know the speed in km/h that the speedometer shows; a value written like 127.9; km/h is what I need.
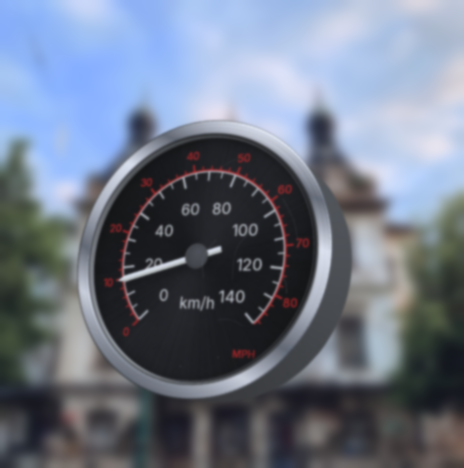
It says 15; km/h
